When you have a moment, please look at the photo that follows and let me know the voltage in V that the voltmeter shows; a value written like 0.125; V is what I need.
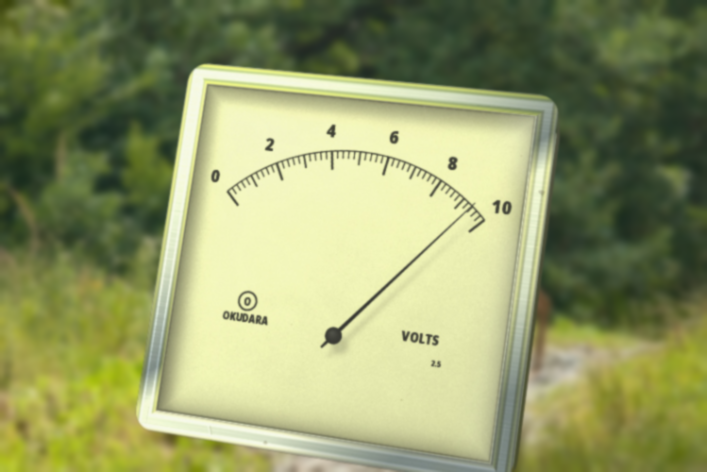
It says 9.4; V
